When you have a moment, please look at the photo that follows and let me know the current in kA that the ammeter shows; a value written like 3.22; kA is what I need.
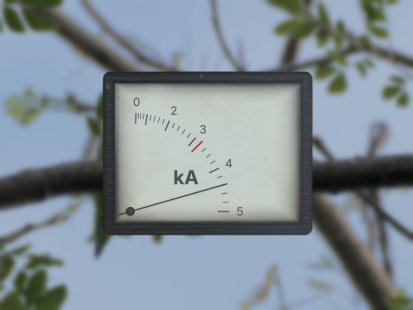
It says 4.4; kA
